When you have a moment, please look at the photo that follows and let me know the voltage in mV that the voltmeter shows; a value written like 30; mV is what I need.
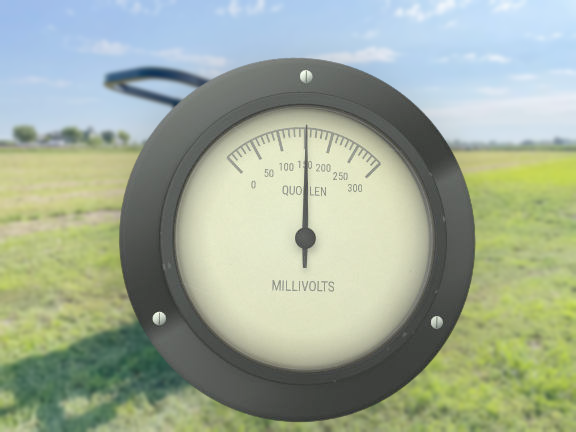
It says 150; mV
